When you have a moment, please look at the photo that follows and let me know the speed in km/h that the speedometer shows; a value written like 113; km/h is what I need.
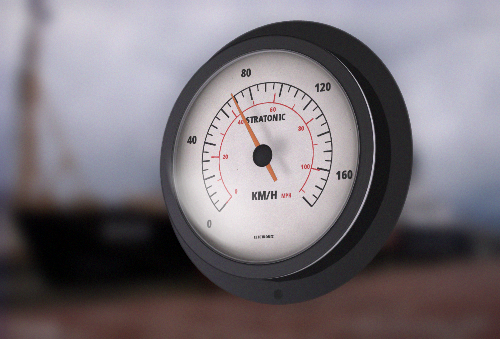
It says 70; km/h
